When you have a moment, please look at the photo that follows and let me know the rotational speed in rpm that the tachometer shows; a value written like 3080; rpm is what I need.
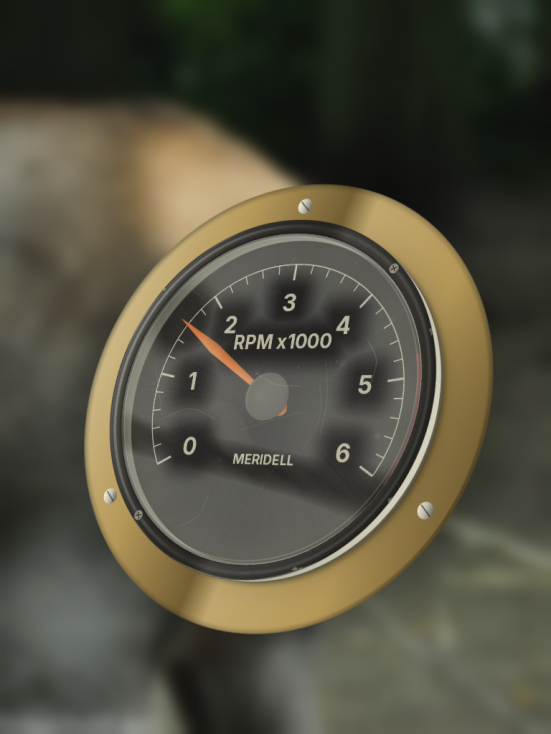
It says 1600; rpm
